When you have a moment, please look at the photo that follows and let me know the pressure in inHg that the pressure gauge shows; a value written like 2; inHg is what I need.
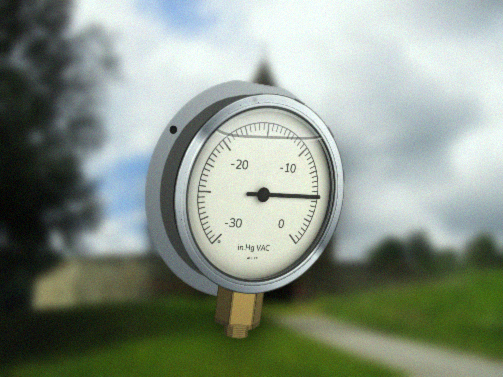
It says -5; inHg
